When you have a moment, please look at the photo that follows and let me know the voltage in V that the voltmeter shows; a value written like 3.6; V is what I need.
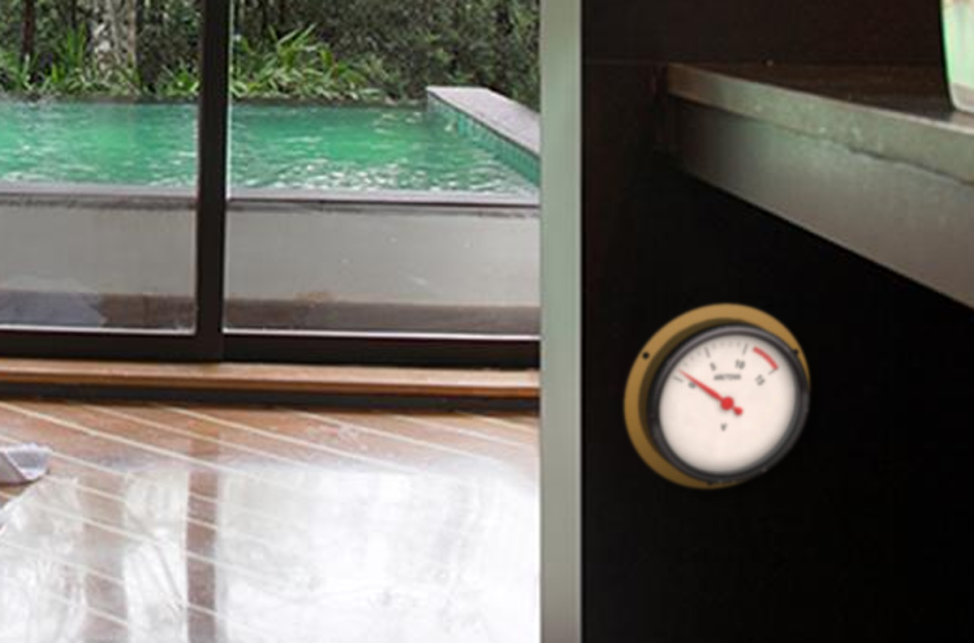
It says 1; V
